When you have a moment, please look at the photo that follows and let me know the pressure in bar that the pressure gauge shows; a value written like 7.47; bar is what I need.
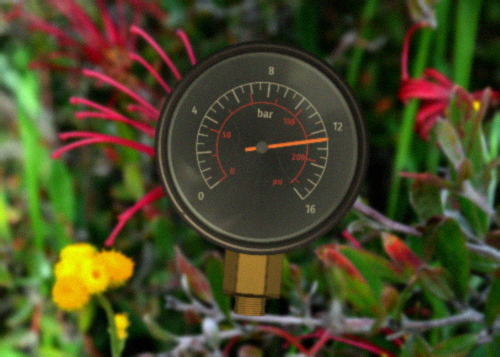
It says 12.5; bar
